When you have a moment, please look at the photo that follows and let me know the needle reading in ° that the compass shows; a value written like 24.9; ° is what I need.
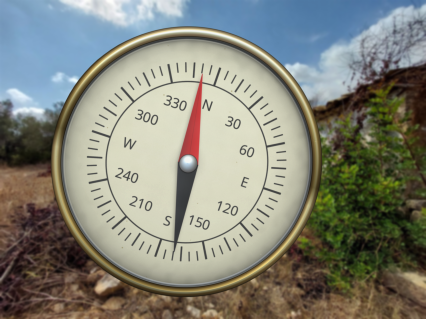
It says 350; °
